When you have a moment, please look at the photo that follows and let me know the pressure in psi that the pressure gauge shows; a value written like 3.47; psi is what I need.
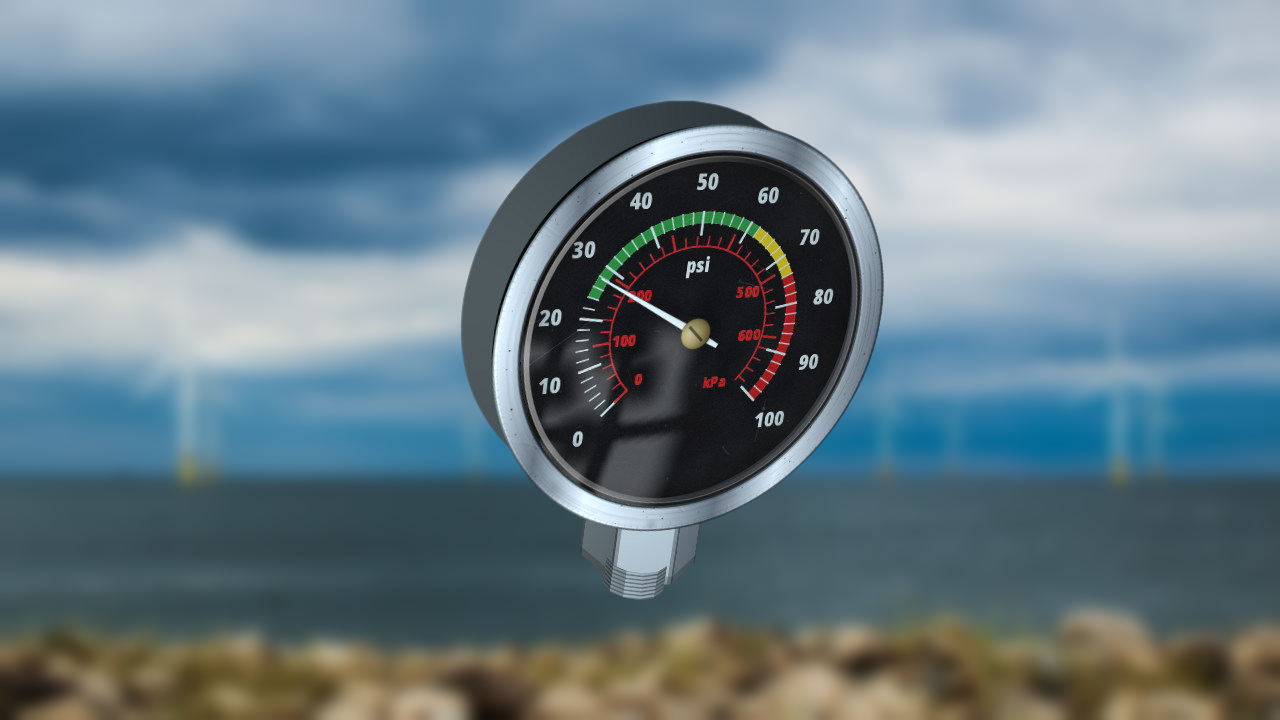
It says 28; psi
